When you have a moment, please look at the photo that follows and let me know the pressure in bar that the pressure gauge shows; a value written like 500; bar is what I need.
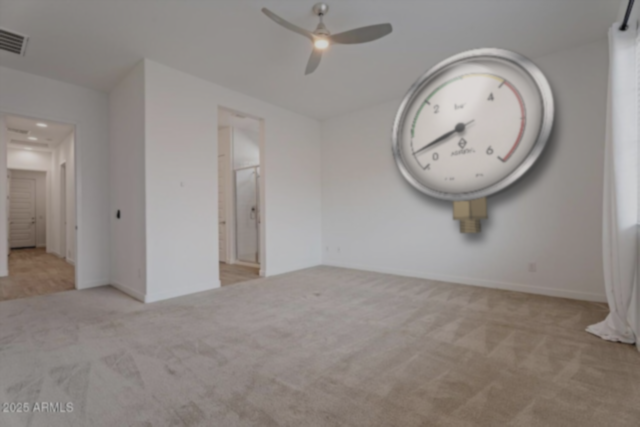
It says 0.5; bar
